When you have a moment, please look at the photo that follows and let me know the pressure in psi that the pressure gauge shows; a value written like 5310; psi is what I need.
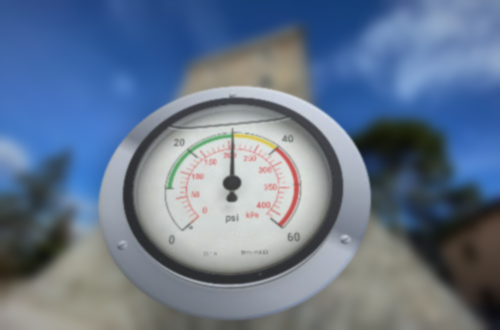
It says 30; psi
